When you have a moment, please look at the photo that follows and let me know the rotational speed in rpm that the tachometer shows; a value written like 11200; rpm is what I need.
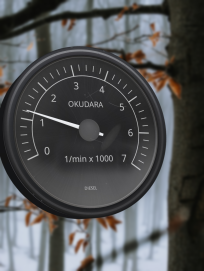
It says 1200; rpm
